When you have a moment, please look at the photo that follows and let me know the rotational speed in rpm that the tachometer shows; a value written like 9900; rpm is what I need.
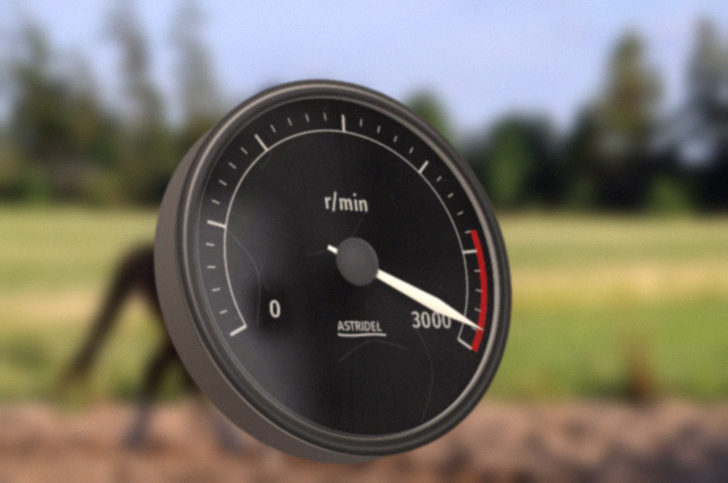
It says 2900; rpm
